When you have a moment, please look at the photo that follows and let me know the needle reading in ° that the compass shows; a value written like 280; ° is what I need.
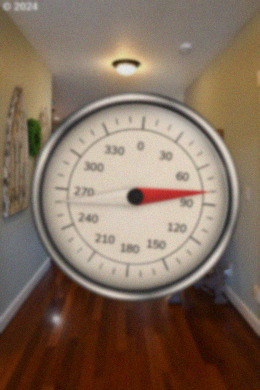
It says 80; °
